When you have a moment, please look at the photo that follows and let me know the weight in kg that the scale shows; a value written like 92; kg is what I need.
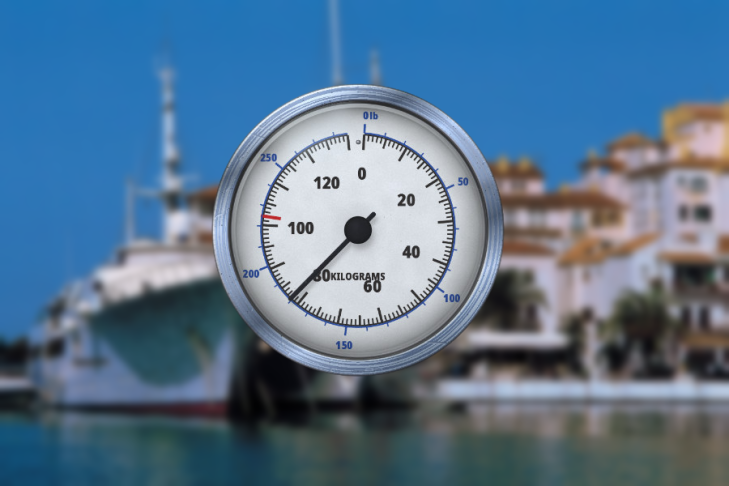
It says 82; kg
